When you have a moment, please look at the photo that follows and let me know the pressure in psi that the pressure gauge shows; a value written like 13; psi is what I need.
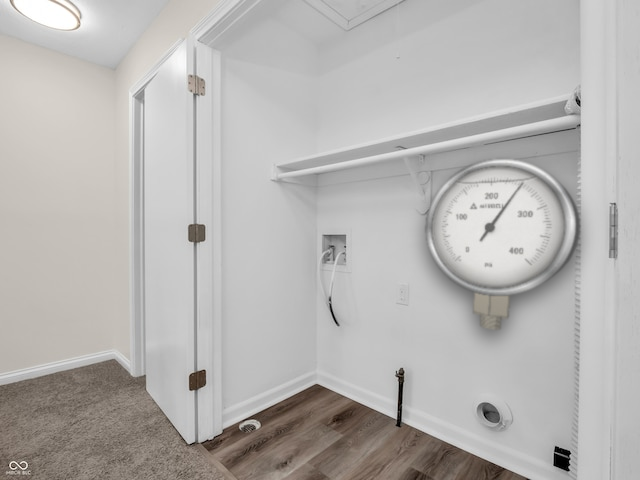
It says 250; psi
